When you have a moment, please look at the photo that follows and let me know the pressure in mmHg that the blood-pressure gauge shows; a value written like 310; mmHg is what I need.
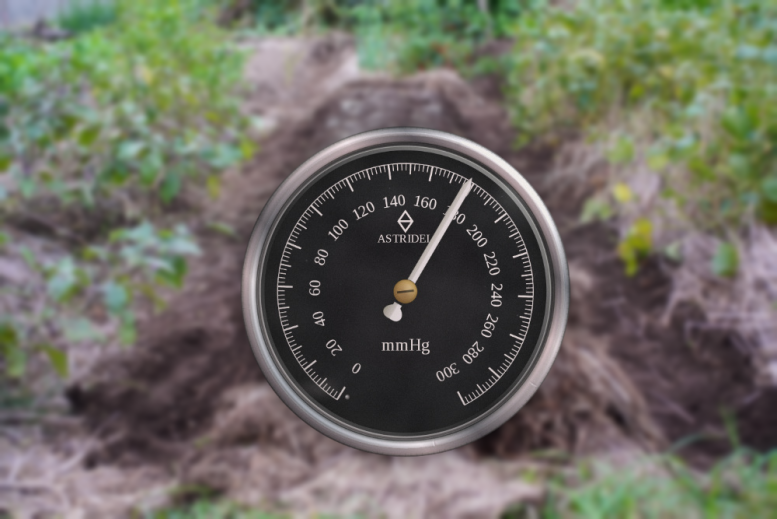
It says 178; mmHg
